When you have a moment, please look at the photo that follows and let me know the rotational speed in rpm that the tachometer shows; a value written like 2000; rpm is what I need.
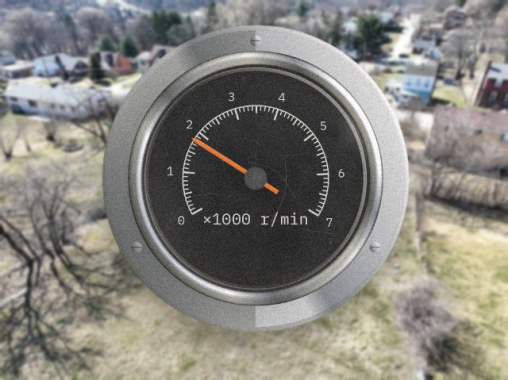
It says 1800; rpm
